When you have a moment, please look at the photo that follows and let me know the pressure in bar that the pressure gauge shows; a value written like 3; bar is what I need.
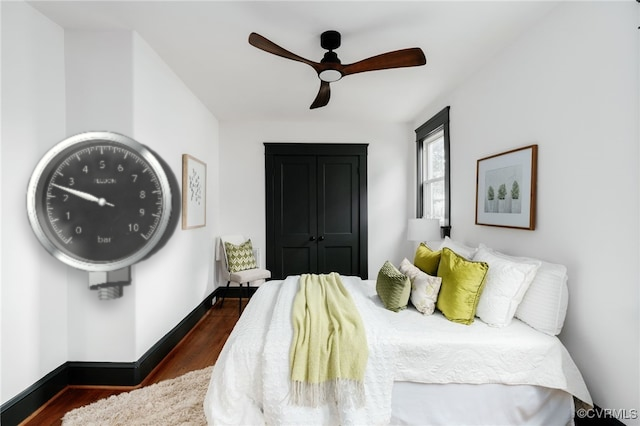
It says 2.5; bar
